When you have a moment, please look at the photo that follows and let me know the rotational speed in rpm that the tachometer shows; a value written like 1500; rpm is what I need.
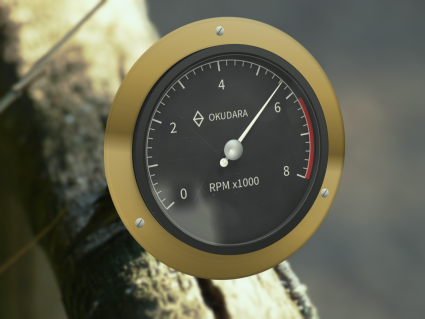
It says 5600; rpm
